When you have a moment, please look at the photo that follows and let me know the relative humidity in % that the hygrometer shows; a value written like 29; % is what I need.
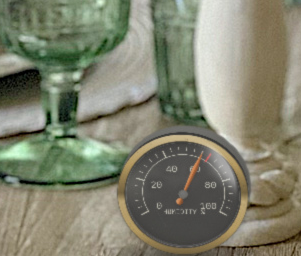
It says 60; %
